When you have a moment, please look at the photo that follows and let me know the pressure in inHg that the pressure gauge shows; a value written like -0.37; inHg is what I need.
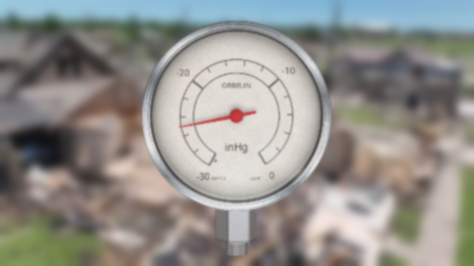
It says -25; inHg
